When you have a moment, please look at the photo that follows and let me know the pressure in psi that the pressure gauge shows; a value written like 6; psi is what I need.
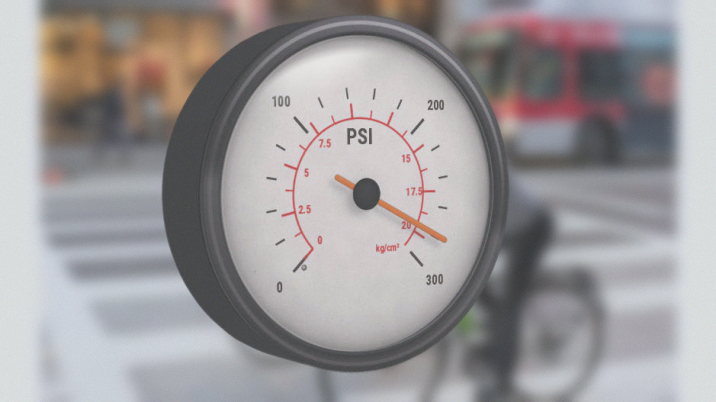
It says 280; psi
